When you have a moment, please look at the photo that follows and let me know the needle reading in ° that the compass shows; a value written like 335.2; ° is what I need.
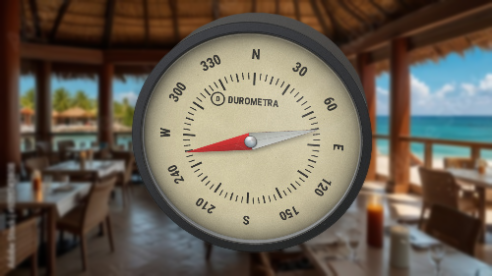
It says 255; °
